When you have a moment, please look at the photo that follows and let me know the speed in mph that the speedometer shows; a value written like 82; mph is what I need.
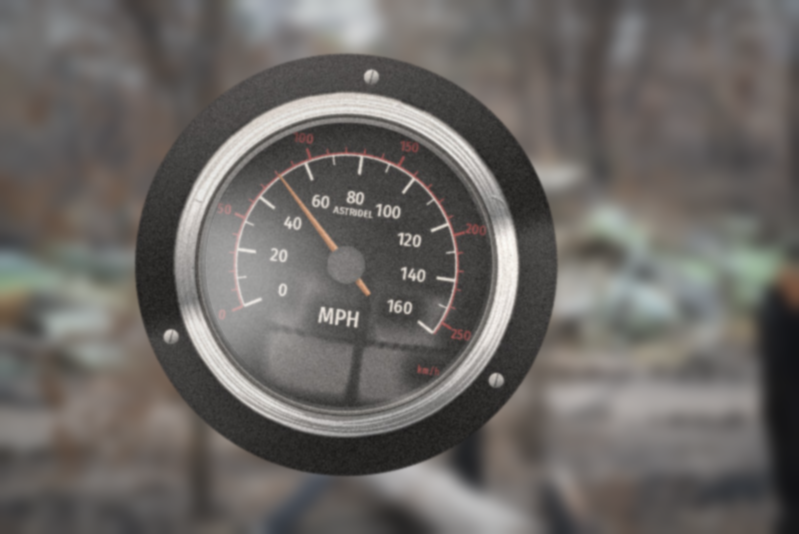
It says 50; mph
